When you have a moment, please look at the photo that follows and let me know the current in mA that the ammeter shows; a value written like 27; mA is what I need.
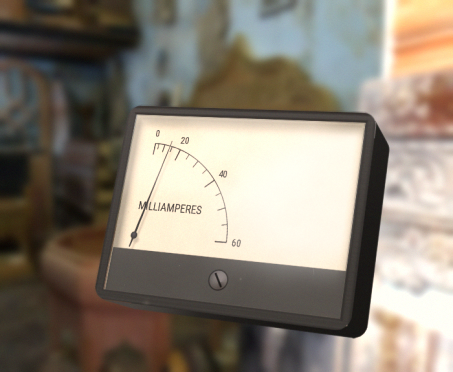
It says 15; mA
